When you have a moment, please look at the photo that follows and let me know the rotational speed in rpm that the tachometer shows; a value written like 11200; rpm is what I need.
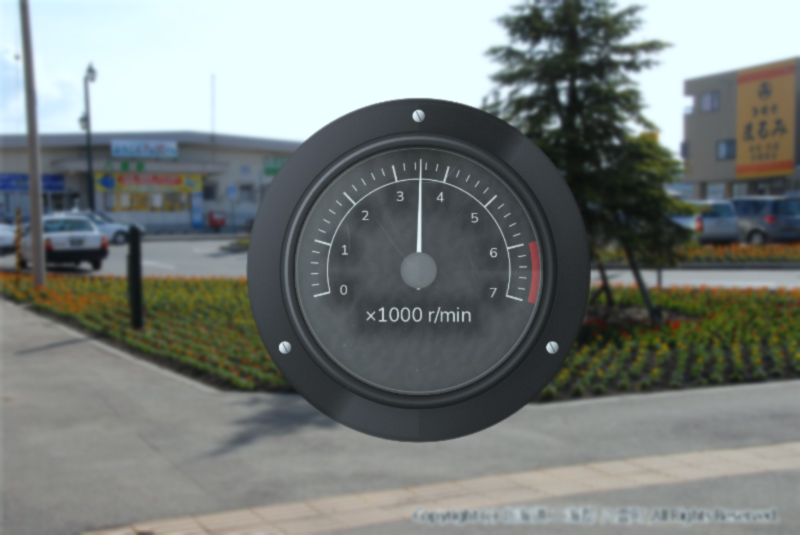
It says 3500; rpm
